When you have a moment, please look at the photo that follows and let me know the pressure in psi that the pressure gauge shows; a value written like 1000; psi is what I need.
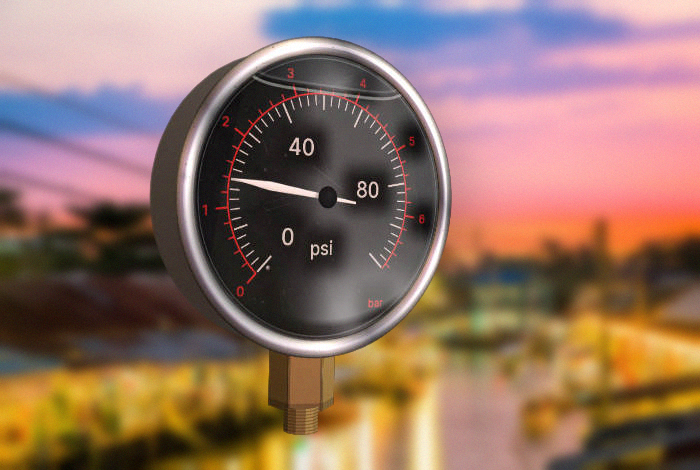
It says 20; psi
